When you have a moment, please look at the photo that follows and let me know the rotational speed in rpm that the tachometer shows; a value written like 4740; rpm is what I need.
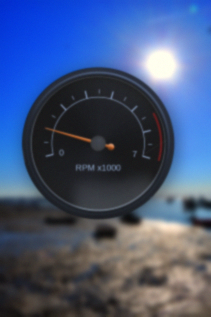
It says 1000; rpm
